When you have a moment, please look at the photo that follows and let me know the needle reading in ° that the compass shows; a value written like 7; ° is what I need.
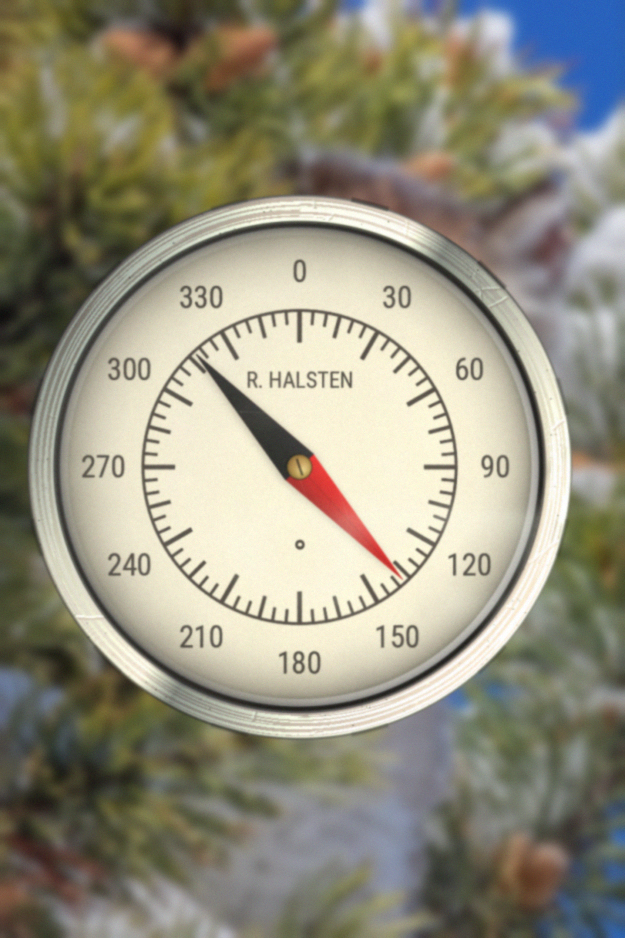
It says 137.5; °
